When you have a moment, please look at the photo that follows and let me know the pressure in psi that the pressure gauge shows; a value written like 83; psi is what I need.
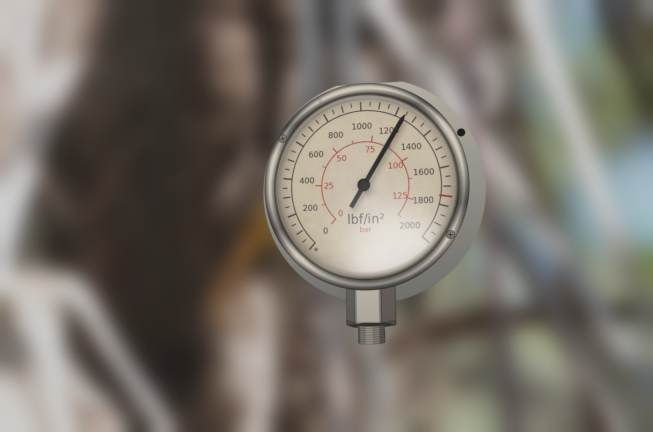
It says 1250; psi
